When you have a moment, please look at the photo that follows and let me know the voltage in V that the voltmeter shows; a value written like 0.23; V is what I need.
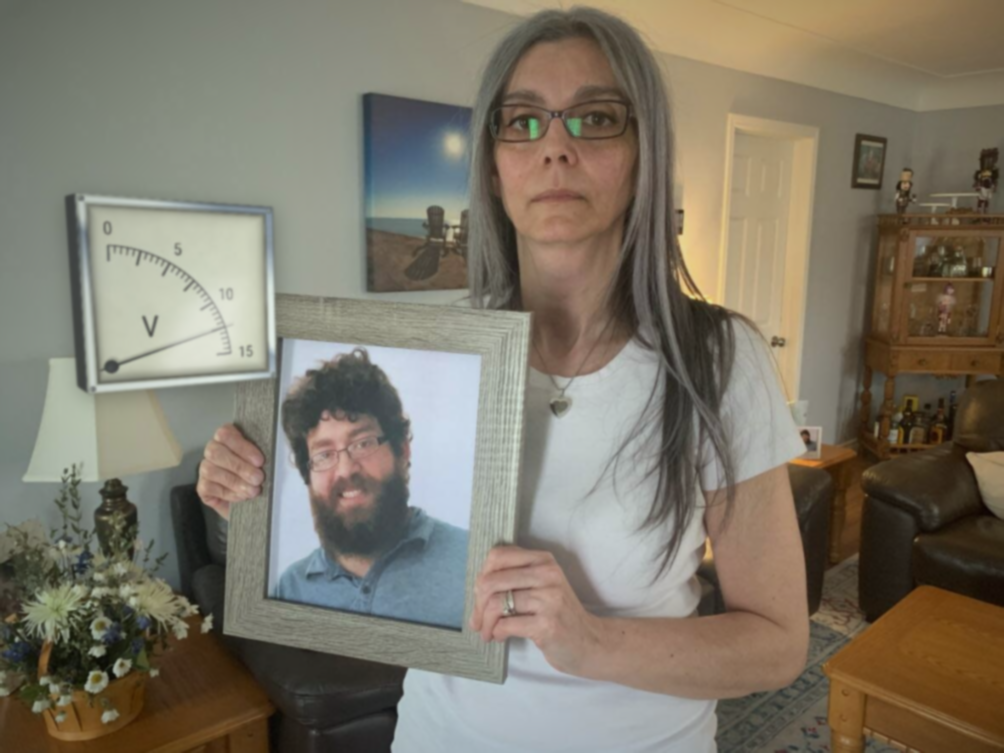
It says 12.5; V
